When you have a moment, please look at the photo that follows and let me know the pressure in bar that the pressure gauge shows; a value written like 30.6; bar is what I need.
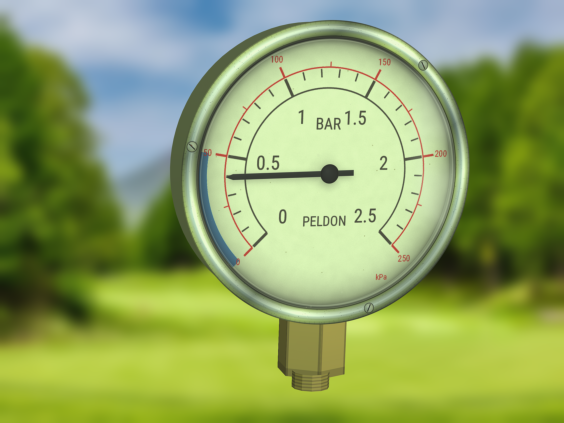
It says 0.4; bar
